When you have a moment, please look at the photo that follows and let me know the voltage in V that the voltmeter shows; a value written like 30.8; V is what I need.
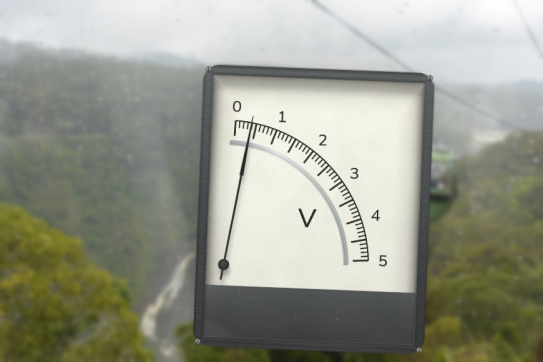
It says 0.4; V
